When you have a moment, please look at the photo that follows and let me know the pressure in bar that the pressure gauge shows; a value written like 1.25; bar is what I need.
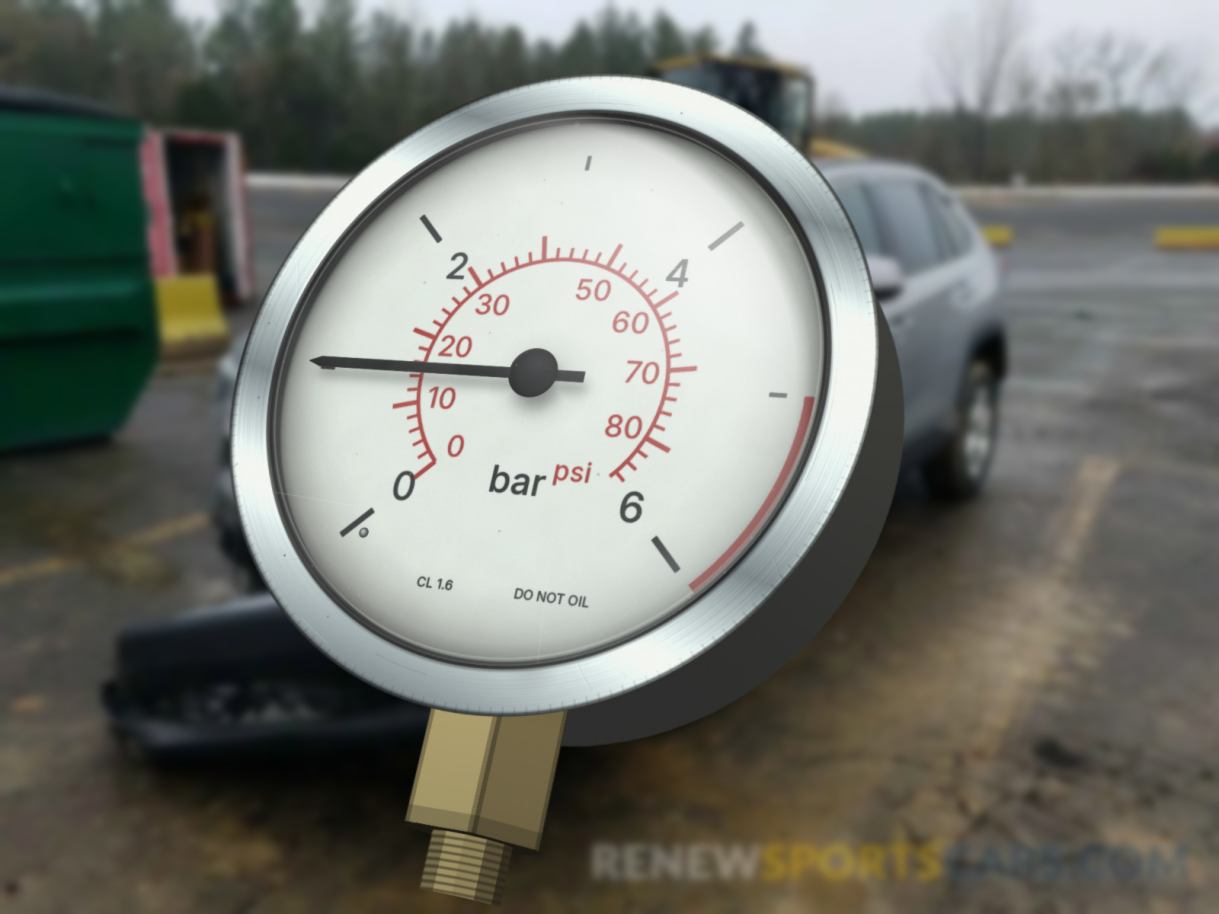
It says 1; bar
